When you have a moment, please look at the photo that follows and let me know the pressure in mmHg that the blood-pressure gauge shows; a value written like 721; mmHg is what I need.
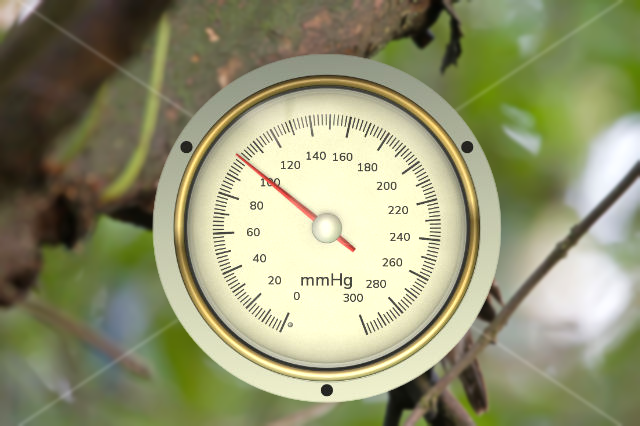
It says 100; mmHg
